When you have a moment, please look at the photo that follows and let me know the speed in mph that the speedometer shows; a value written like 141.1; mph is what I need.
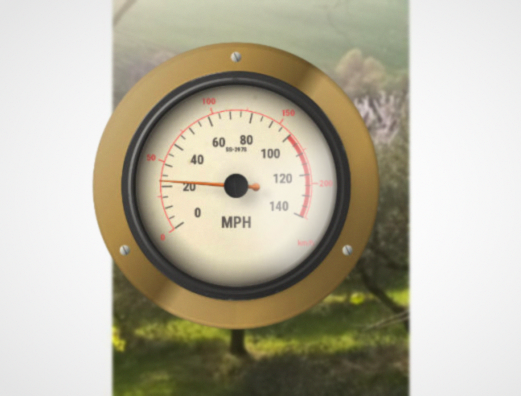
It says 22.5; mph
